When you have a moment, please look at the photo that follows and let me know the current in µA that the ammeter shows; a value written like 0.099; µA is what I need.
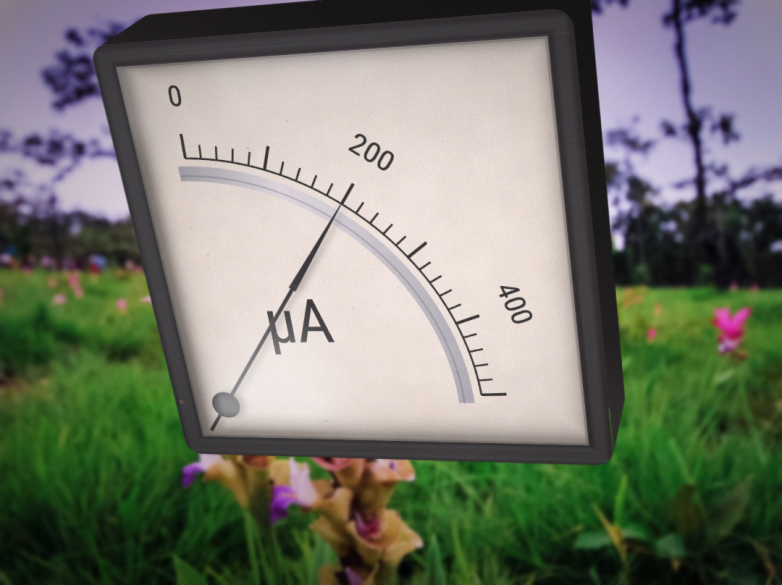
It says 200; µA
